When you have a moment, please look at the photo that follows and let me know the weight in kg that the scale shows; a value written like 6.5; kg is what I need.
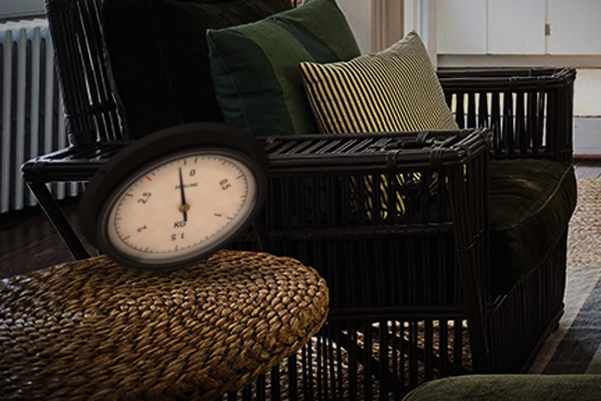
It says 2.95; kg
